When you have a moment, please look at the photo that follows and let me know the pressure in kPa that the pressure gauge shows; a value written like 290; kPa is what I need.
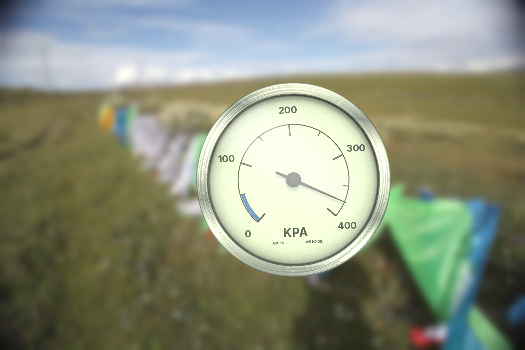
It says 375; kPa
